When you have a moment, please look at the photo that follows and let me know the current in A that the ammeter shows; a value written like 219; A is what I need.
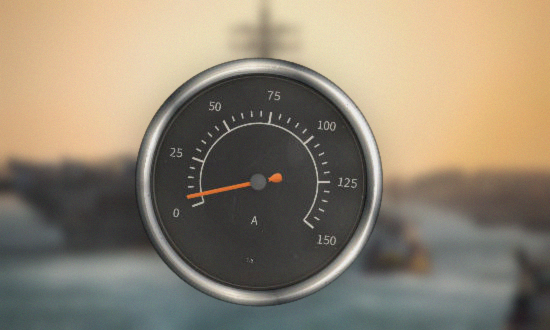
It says 5; A
